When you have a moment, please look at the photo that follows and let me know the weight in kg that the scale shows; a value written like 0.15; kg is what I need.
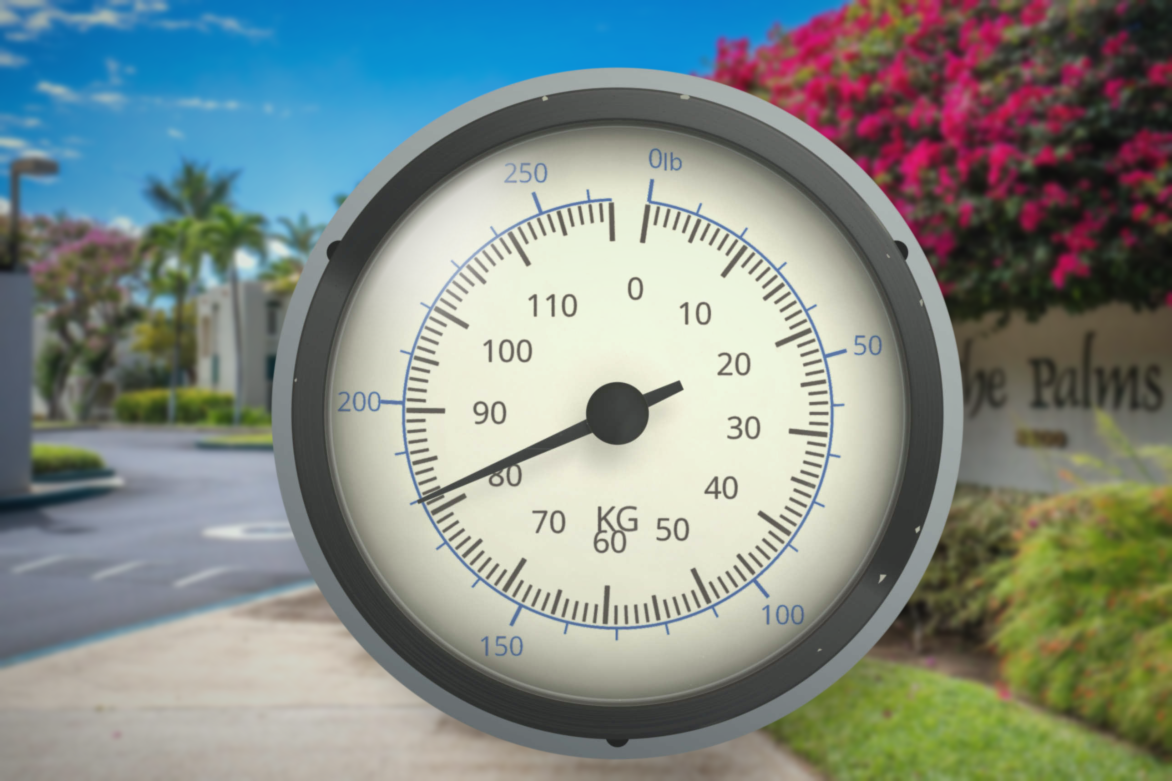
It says 81.5; kg
